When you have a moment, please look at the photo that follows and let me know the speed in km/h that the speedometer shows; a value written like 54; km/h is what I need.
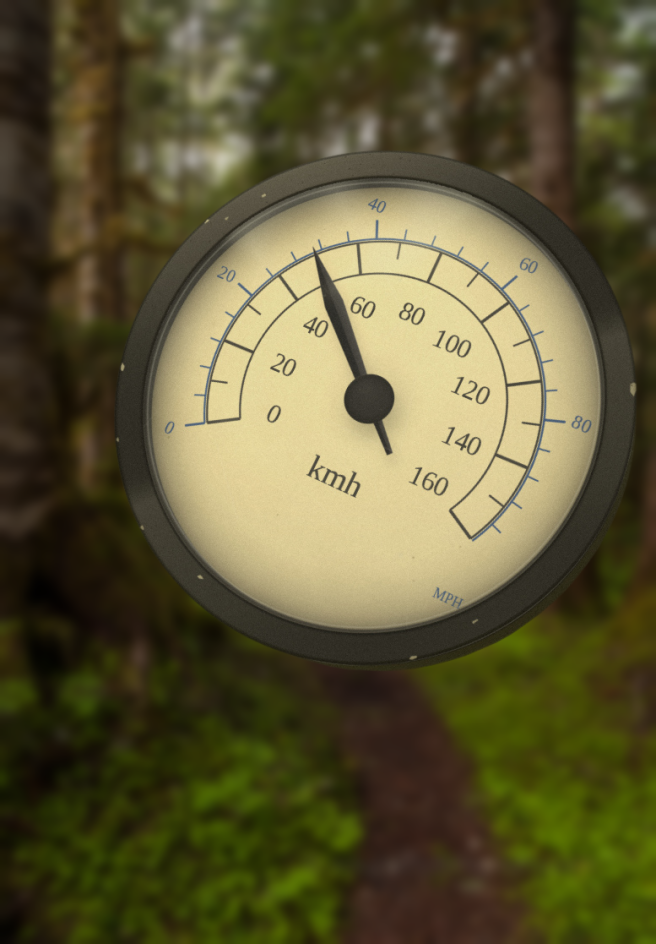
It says 50; km/h
